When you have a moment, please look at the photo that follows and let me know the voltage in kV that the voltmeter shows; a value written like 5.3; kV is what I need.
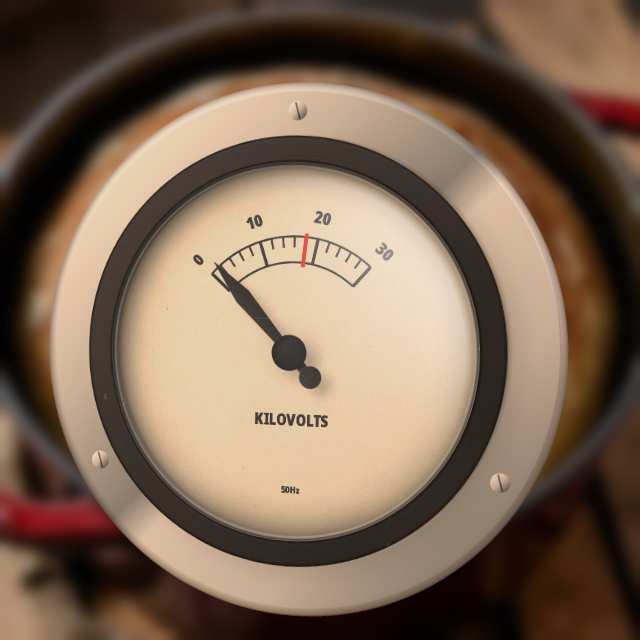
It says 2; kV
